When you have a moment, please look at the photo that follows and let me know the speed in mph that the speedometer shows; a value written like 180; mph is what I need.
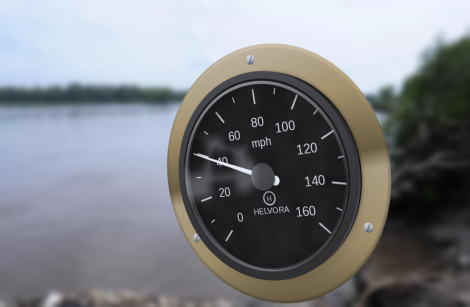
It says 40; mph
